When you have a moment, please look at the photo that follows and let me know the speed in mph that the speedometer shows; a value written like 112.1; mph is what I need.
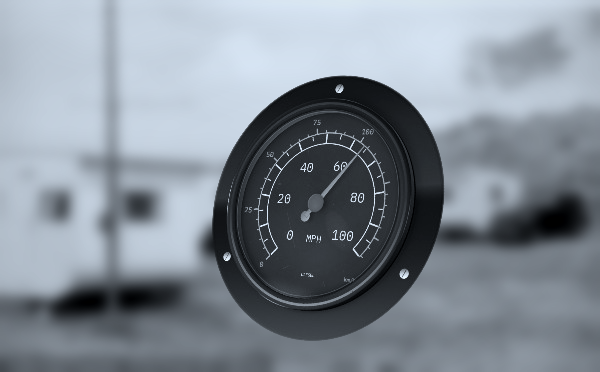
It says 65; mph
